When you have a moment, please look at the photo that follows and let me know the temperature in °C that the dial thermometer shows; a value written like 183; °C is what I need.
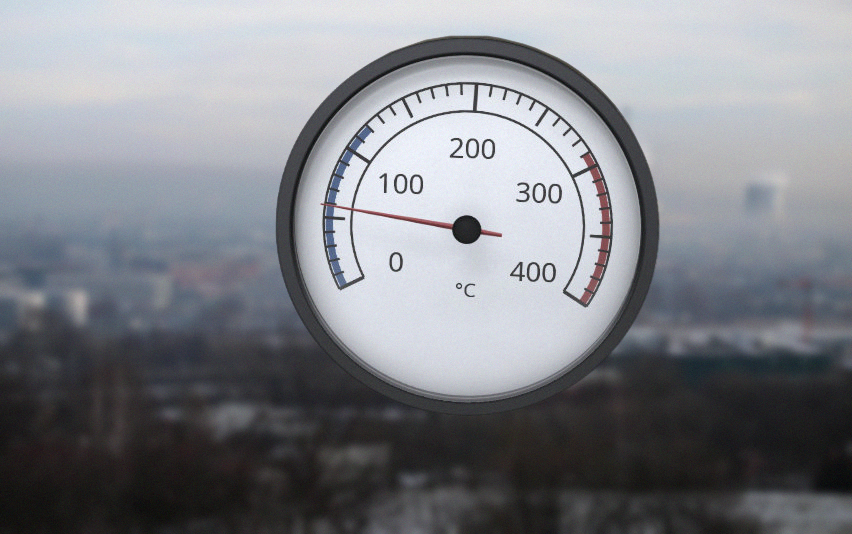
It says 60; °C
